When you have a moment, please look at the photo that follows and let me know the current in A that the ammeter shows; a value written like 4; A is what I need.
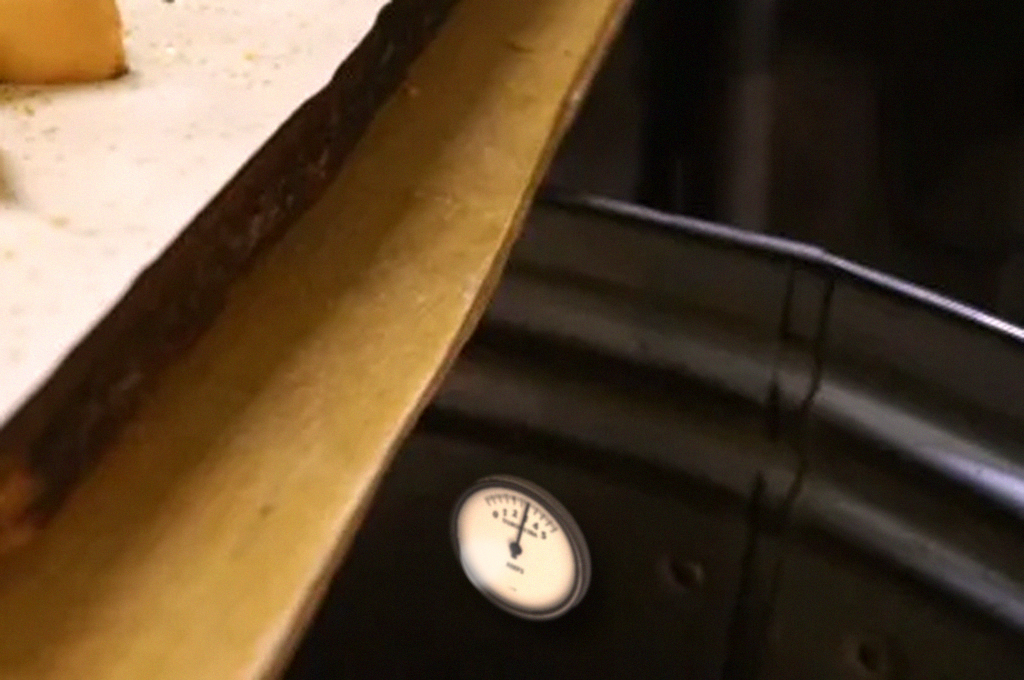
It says 3; A
